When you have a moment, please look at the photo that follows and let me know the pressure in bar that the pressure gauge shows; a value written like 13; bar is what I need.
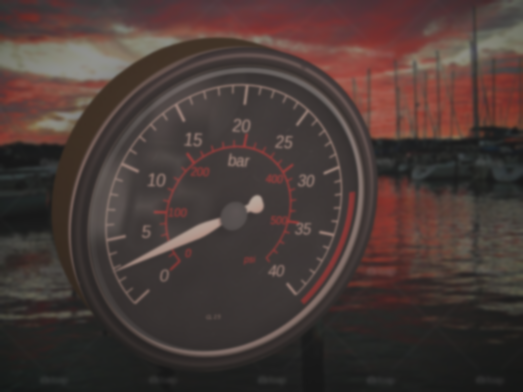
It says 3; bar
